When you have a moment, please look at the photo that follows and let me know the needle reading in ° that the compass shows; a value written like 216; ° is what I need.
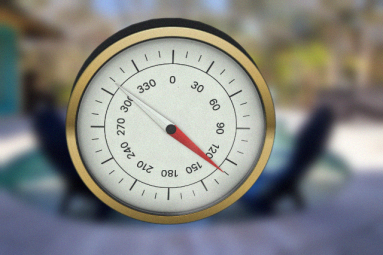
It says 130; °
